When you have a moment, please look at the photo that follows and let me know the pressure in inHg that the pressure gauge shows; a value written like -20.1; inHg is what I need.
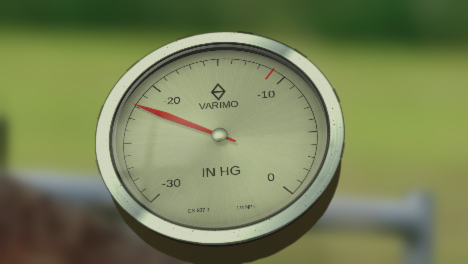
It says -22; inHg
